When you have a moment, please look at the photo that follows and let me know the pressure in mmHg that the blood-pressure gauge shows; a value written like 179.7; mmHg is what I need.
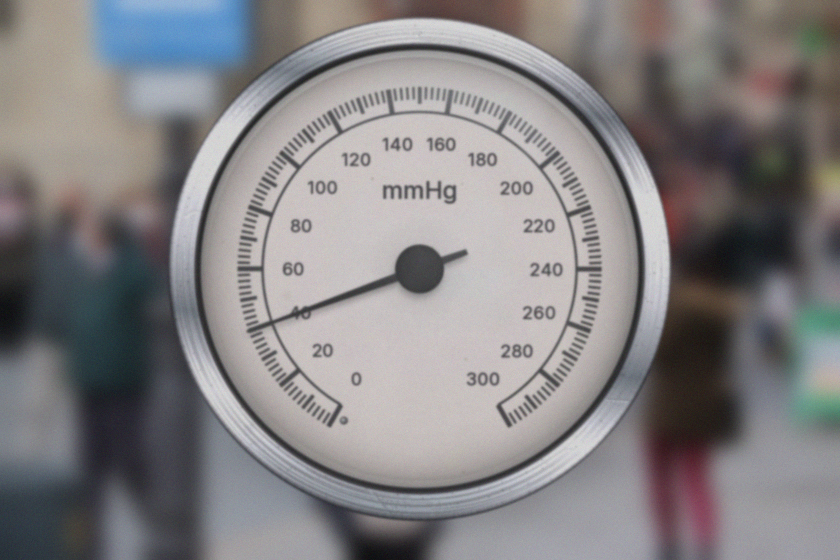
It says 40; mmHg
